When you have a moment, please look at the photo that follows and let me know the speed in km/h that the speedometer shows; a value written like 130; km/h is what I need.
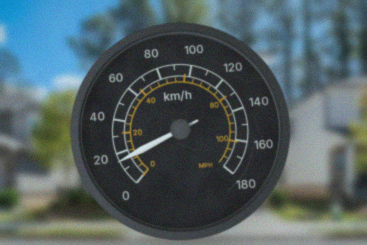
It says 15; km/h
